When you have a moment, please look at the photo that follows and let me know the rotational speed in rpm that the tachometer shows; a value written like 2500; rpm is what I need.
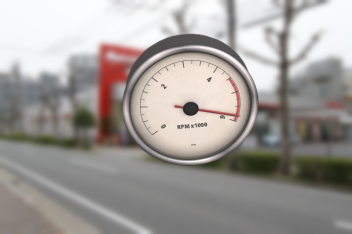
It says 5750; rpm
